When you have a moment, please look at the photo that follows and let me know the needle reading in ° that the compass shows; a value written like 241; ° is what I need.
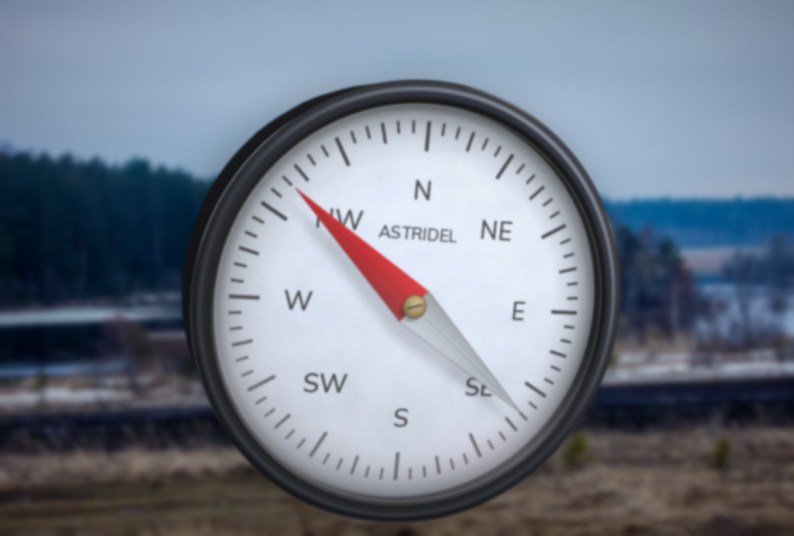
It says 310; °
